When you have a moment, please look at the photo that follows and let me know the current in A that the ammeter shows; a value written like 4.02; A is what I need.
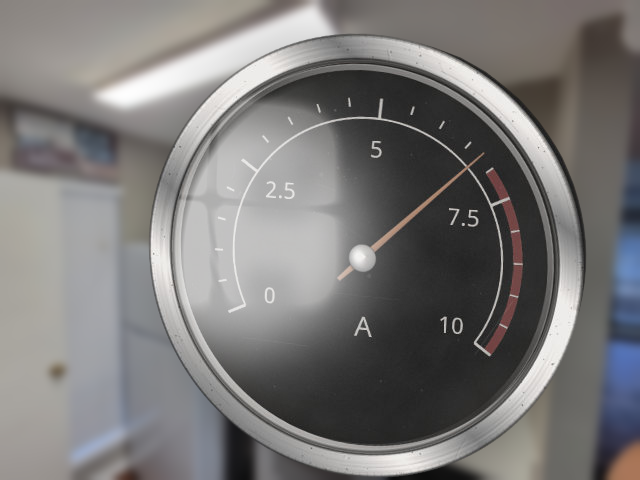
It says 6.75; A
